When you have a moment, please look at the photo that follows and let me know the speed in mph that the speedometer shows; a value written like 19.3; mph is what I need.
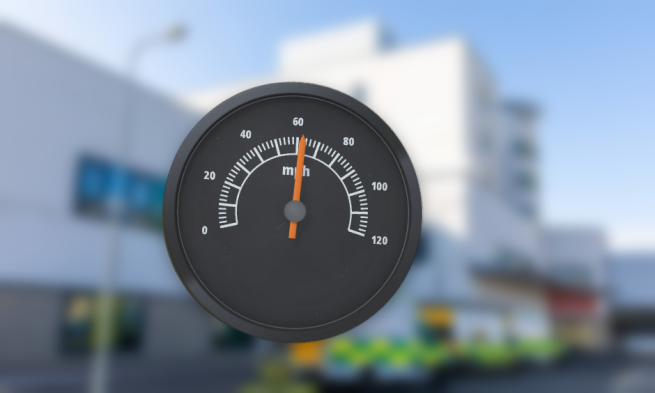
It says 62; mph
